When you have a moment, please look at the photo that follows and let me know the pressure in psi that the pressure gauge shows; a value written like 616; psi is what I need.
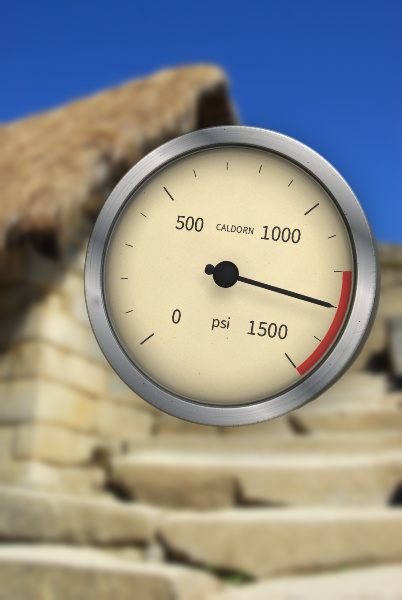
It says 1300; psi
